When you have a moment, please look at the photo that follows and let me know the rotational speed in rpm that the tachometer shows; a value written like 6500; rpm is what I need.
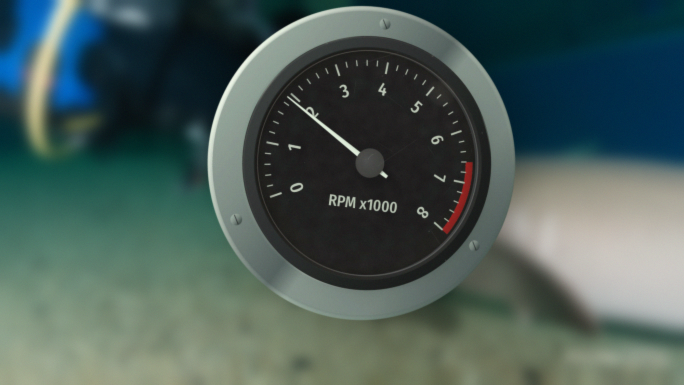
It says 1900; rpm
